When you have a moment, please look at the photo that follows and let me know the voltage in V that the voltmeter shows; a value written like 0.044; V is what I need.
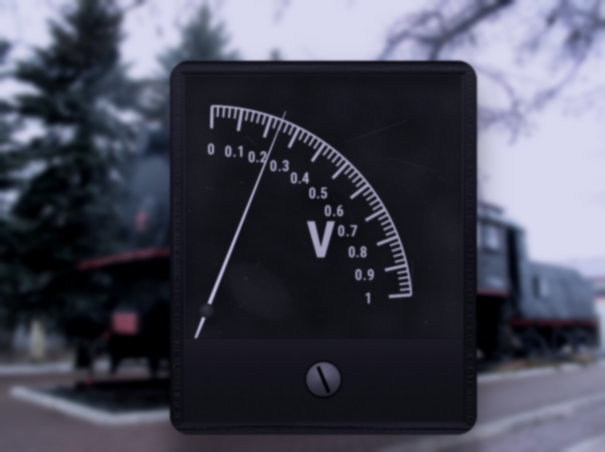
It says 0.24; V
